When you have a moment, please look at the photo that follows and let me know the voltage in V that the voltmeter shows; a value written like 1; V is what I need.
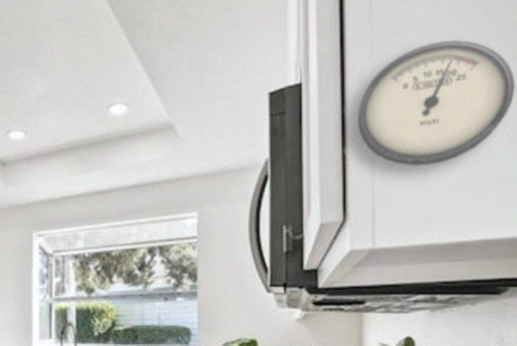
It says 17.5; V
